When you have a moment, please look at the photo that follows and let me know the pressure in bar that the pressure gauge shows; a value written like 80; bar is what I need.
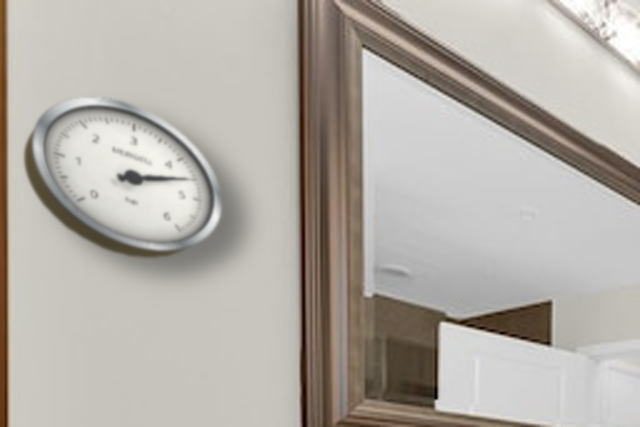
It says 4.5; bar
